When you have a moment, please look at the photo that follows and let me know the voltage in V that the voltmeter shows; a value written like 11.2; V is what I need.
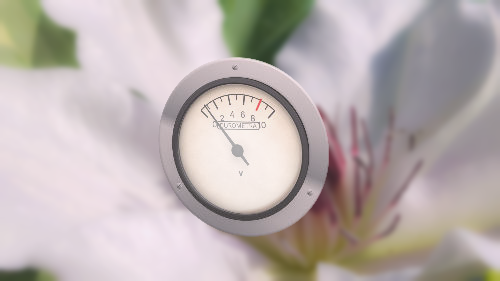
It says 1; V
